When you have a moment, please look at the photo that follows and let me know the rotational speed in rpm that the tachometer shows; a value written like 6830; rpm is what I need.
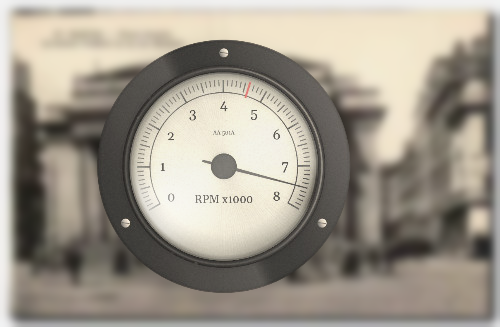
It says 7500; rpm
